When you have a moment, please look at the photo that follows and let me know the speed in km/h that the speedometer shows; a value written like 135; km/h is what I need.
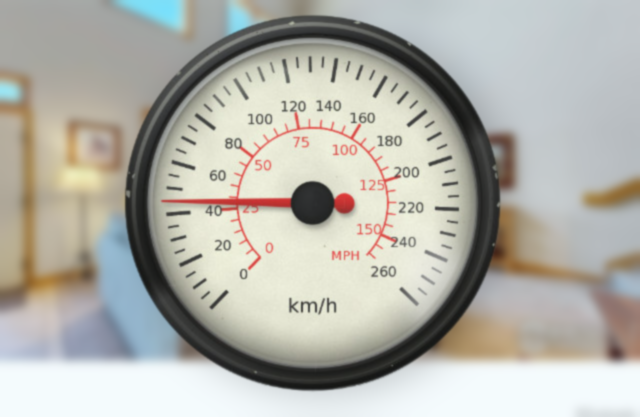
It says 45; km/h
